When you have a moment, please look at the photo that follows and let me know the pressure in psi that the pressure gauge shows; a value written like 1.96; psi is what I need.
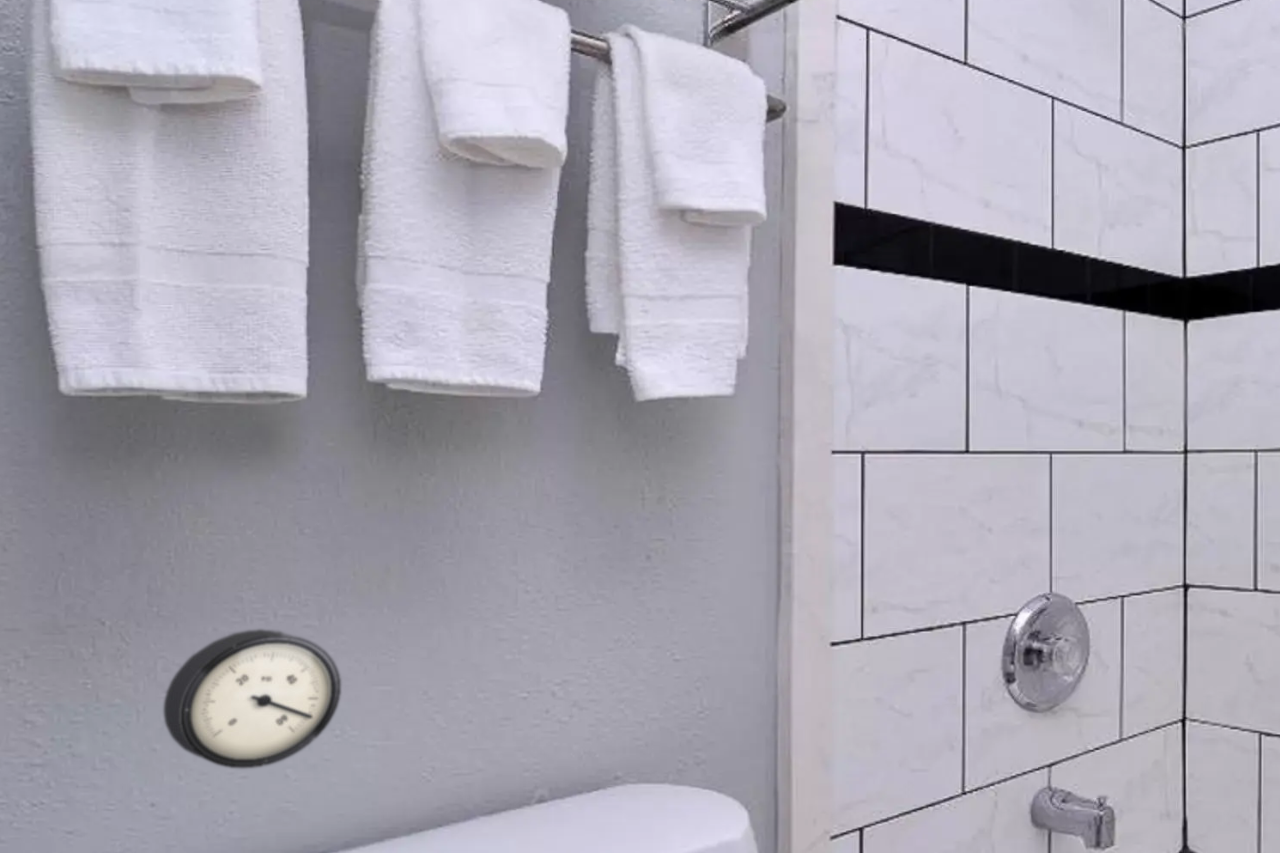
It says 55; psi
